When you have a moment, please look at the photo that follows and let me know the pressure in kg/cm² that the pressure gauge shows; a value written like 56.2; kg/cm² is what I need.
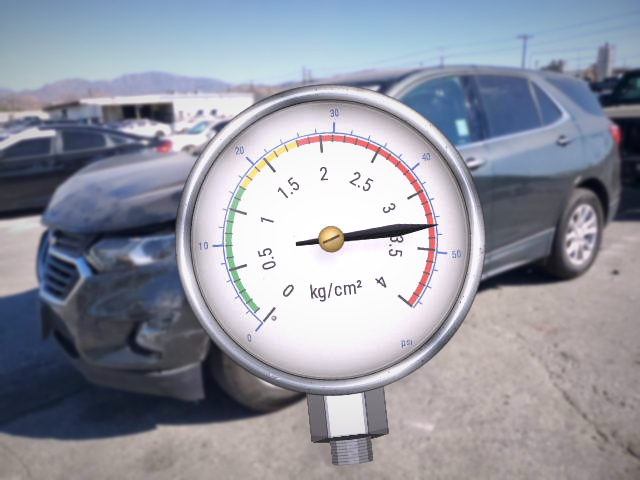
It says 3.3; kg/cm²
